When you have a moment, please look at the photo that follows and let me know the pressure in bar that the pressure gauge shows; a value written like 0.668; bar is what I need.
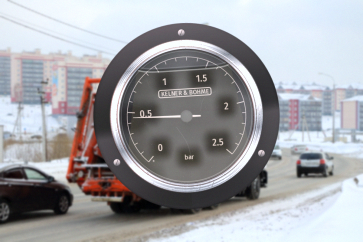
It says 0.45; bar
